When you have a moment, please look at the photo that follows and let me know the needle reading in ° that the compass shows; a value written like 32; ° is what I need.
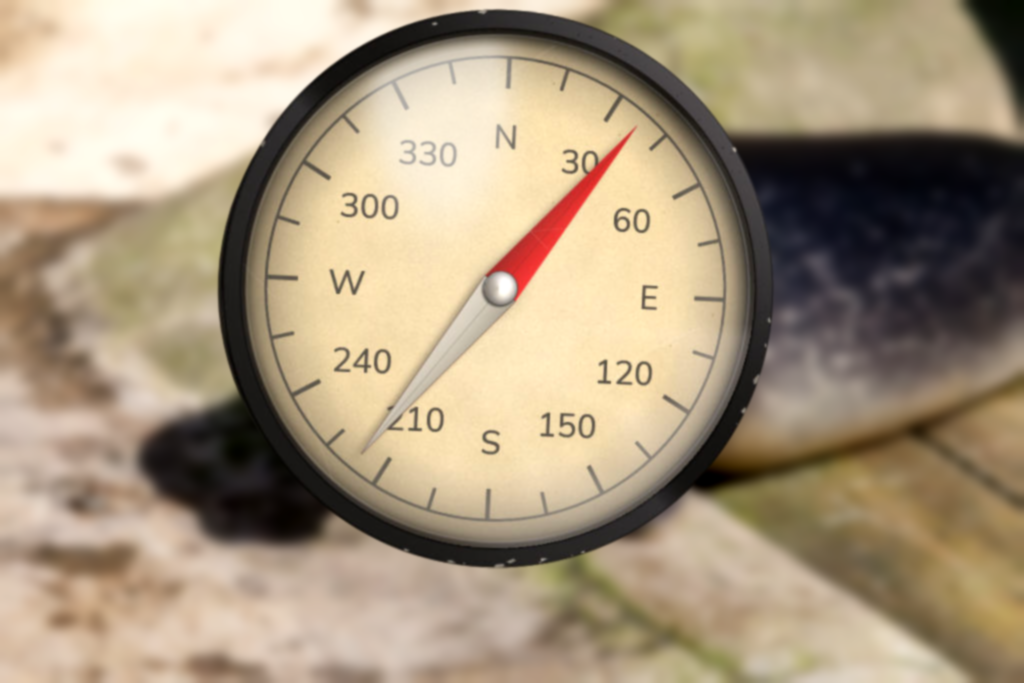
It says 37.5; °
